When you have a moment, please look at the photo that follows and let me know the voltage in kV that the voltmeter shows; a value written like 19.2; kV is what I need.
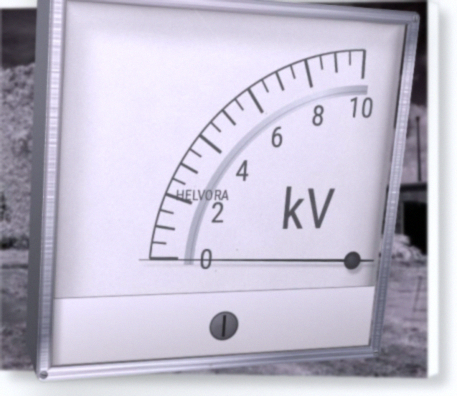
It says 0; kV
